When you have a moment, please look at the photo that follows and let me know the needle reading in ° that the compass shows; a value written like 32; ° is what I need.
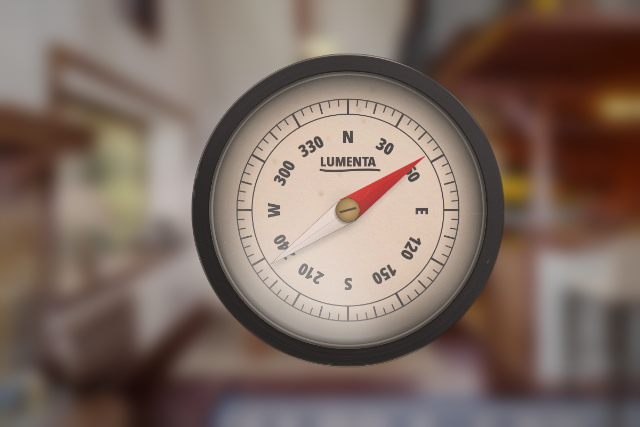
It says 55; °
